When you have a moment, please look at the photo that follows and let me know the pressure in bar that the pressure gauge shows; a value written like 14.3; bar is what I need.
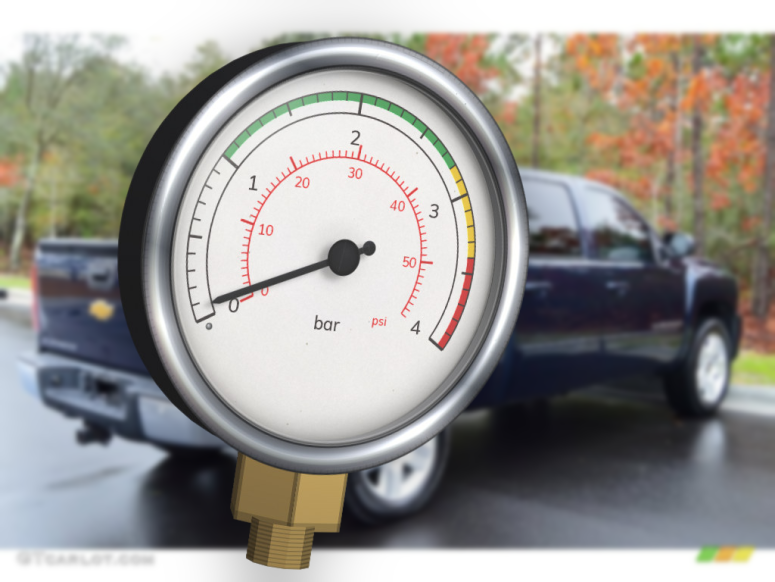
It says 0.1; bar
